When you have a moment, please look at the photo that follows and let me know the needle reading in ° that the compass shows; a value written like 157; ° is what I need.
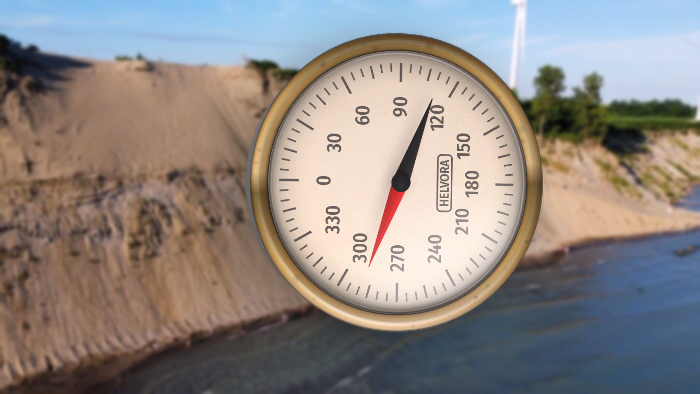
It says 290; °
